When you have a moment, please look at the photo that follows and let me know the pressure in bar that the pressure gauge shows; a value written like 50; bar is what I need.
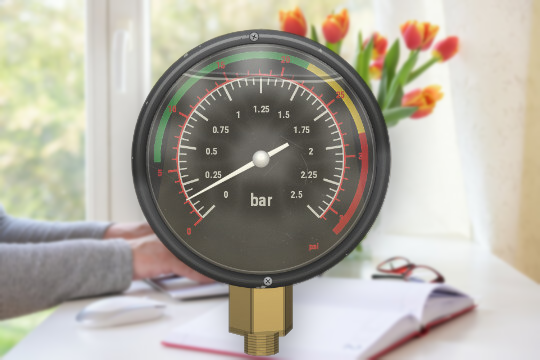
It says 0.15; bar
